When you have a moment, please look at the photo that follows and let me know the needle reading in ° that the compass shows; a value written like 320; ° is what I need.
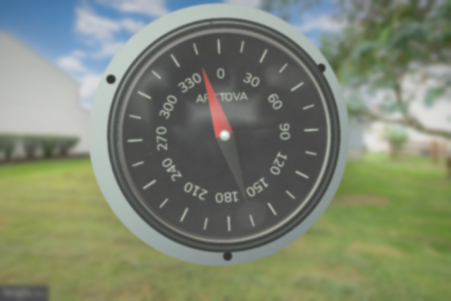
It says 345; °
